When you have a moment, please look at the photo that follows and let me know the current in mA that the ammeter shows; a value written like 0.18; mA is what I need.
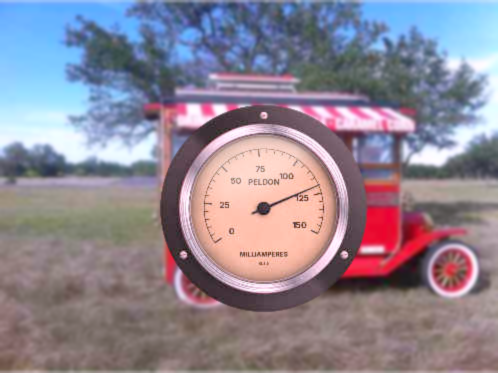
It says 120; mA
